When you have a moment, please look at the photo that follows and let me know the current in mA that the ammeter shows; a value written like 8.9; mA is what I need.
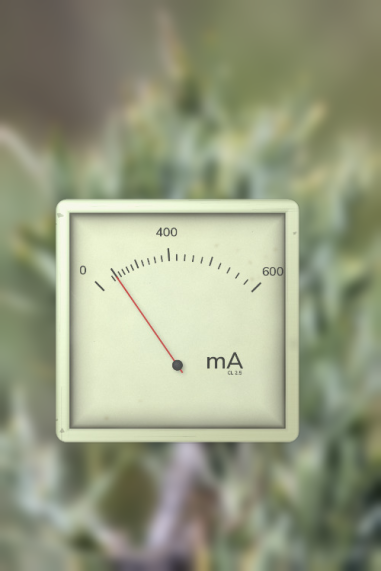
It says 200; mA
